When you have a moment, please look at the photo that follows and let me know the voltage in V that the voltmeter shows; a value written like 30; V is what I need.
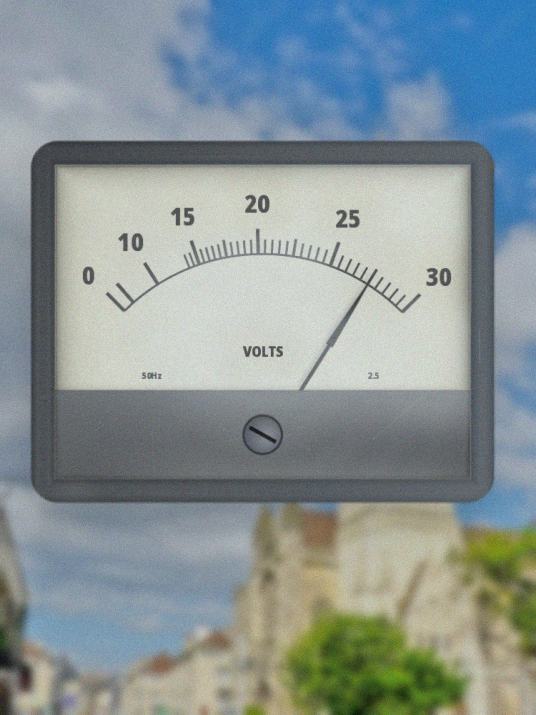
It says 27.5; V
